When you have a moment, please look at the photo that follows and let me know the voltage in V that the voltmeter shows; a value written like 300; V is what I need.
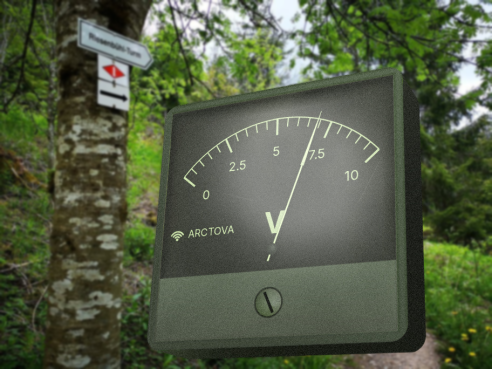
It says 7; V
